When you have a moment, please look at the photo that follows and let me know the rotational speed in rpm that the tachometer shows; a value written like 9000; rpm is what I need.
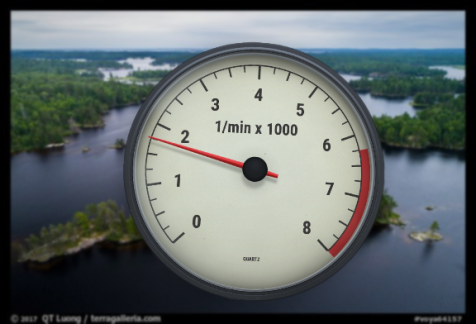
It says 1750; rpm
